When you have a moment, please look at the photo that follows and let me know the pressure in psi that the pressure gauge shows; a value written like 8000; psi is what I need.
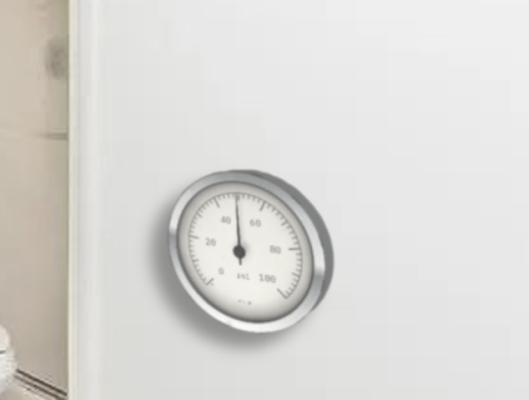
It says 50; psi
